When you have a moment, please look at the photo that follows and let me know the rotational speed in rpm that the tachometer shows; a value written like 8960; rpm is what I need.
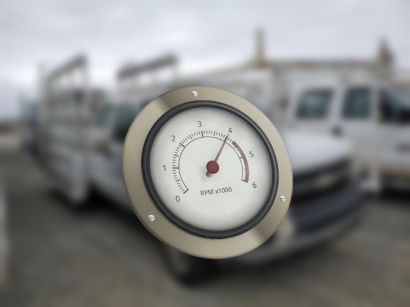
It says 4000; rpm
